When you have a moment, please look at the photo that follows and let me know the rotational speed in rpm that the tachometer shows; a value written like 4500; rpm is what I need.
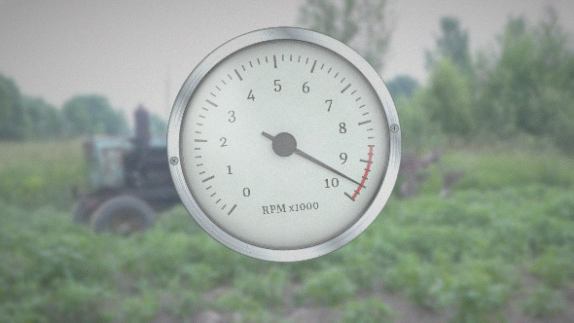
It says 9600; rpm
